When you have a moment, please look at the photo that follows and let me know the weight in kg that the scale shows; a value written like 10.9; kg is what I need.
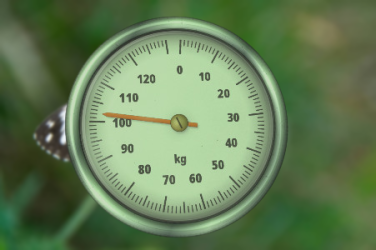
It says 102; kg
